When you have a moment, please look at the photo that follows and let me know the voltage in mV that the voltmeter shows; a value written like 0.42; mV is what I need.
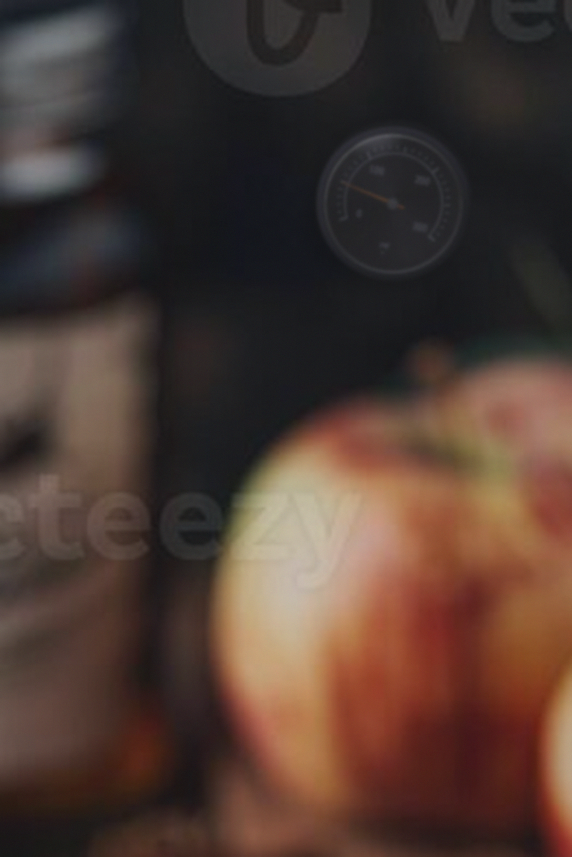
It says 50; mV
